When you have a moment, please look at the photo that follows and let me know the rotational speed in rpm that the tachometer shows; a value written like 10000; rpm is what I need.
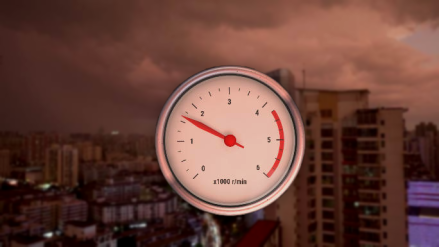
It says 1625; rpm
